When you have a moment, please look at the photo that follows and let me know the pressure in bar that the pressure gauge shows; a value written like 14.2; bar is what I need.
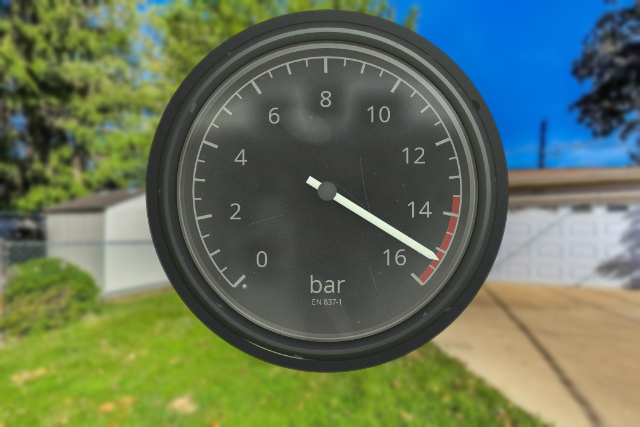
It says 15.25; bar
